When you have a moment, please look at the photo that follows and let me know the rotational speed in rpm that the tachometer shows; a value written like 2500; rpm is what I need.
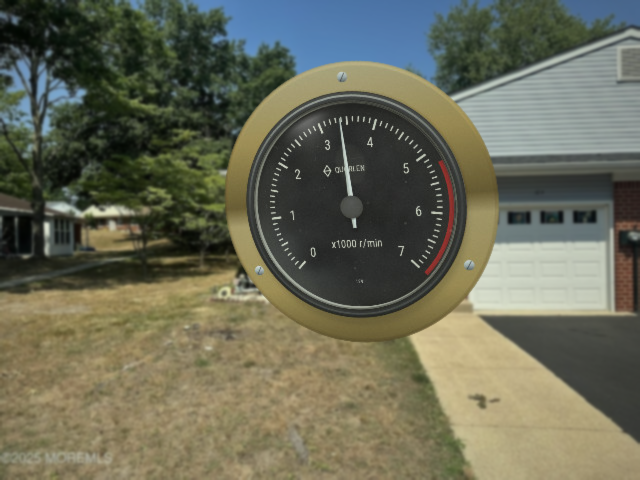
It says 3400; rpm
